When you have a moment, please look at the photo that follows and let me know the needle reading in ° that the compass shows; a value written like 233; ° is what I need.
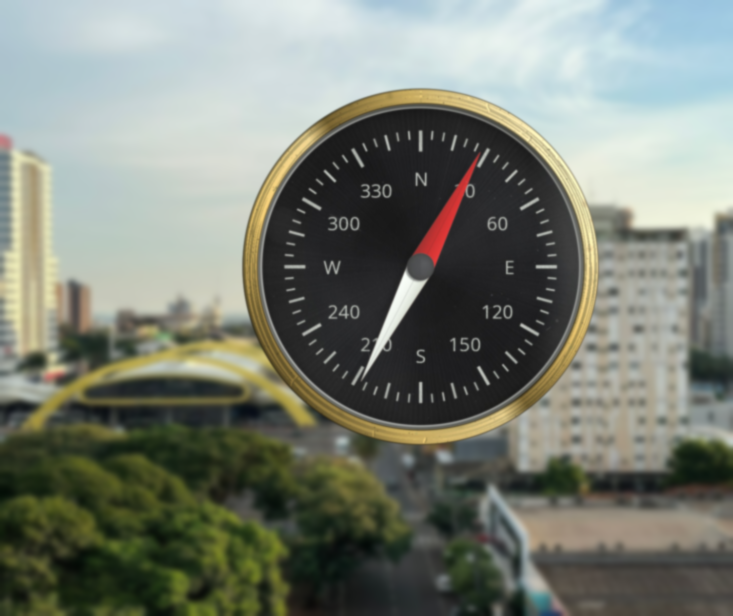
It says 27.5; °
